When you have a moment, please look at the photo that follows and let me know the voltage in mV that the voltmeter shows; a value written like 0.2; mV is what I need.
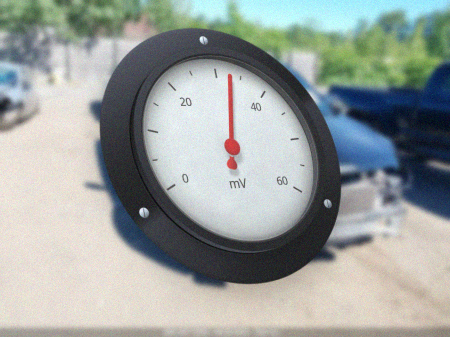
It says 32.5; mV
